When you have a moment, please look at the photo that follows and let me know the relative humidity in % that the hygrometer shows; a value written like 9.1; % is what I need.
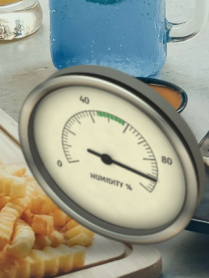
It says 90; %
